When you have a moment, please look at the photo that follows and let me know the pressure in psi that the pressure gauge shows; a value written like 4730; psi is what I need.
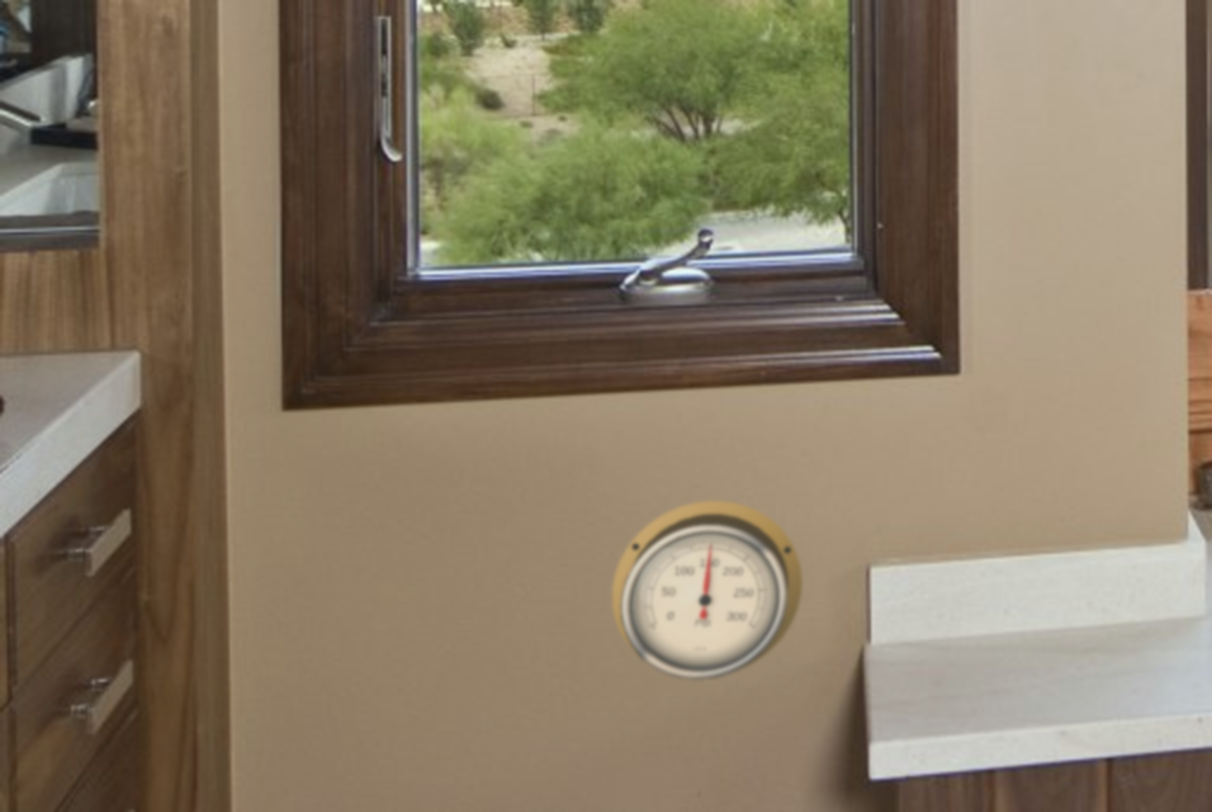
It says 150; psi
